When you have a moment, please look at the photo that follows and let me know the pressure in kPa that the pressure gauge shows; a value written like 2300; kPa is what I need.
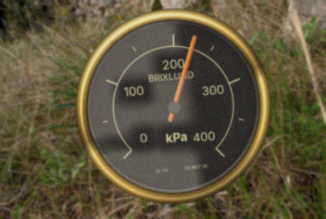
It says 225; kPa
